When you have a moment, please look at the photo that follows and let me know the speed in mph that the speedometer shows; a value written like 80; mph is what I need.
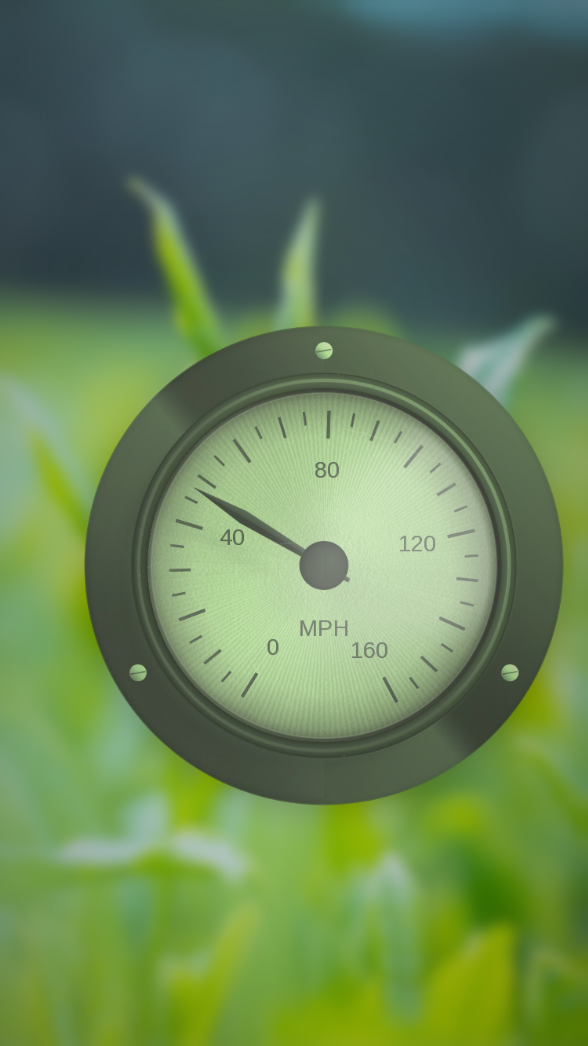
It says 47.5; mph
